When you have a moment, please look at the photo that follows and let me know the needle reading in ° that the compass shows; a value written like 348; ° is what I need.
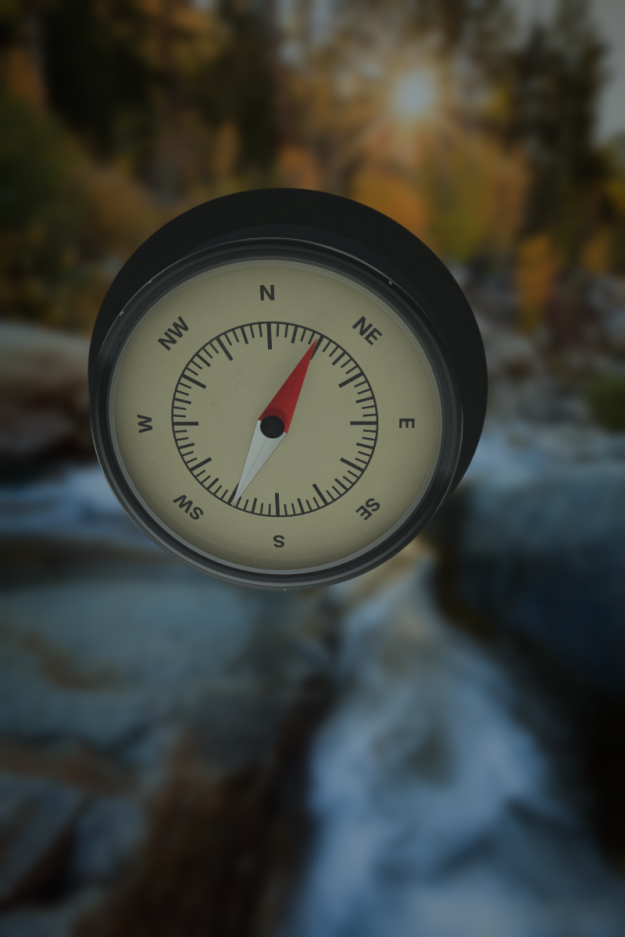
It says 27.5; °
